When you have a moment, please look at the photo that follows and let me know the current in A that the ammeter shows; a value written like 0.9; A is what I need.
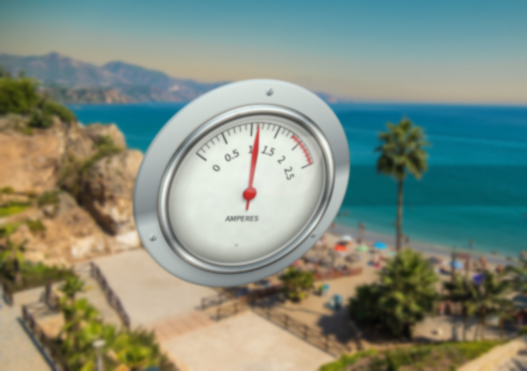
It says 1.1; A
